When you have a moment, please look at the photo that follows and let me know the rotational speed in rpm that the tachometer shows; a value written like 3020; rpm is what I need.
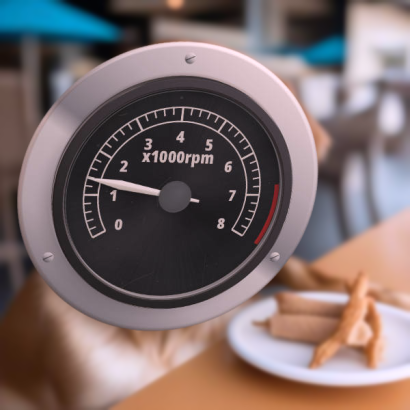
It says 1400; rpm
